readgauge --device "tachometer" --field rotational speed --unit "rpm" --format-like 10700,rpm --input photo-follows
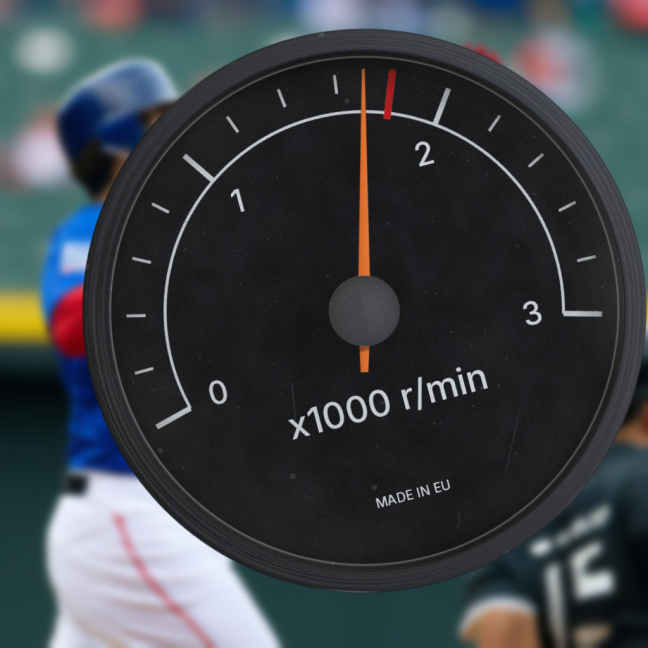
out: 1700,rpm
